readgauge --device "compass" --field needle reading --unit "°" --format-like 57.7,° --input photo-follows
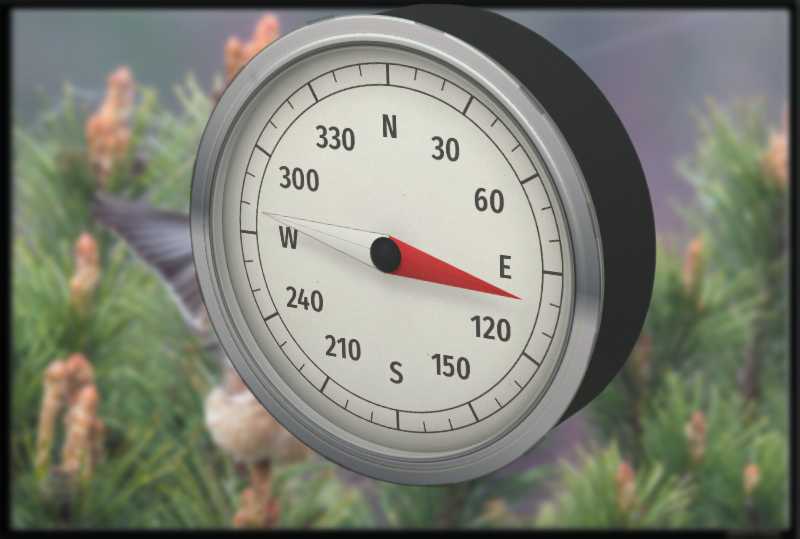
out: 100,°
